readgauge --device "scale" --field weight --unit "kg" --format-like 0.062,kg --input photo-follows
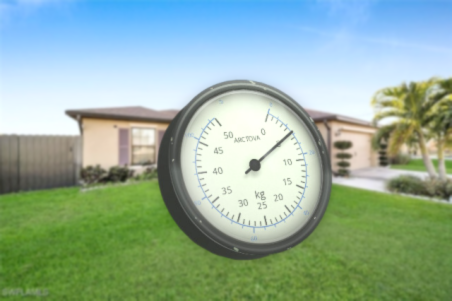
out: 5,kg
